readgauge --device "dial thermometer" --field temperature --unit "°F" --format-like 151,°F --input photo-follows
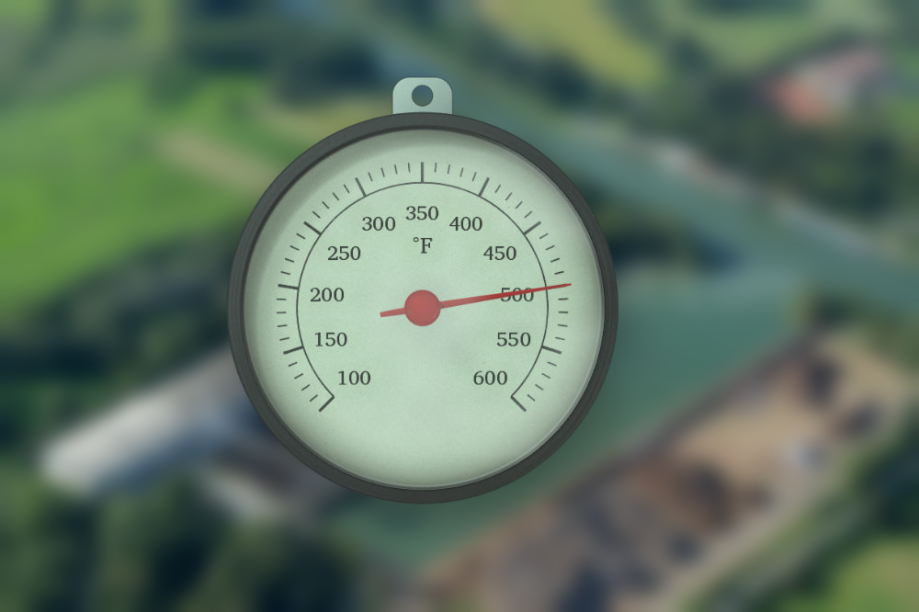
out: 500,°F
